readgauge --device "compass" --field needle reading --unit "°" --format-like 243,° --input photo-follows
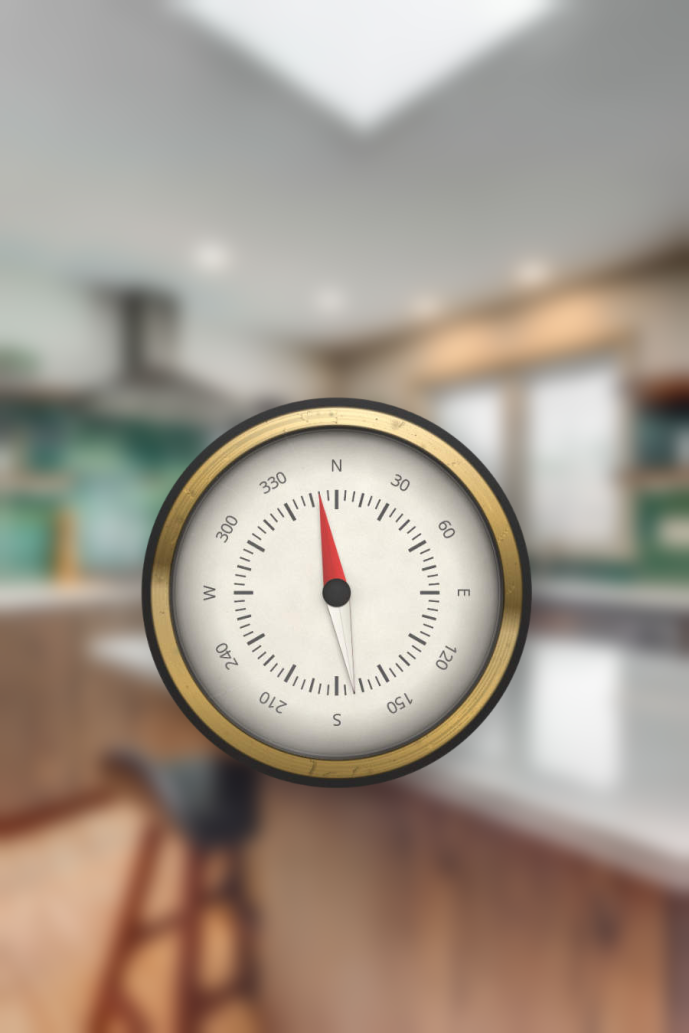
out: 350,°
